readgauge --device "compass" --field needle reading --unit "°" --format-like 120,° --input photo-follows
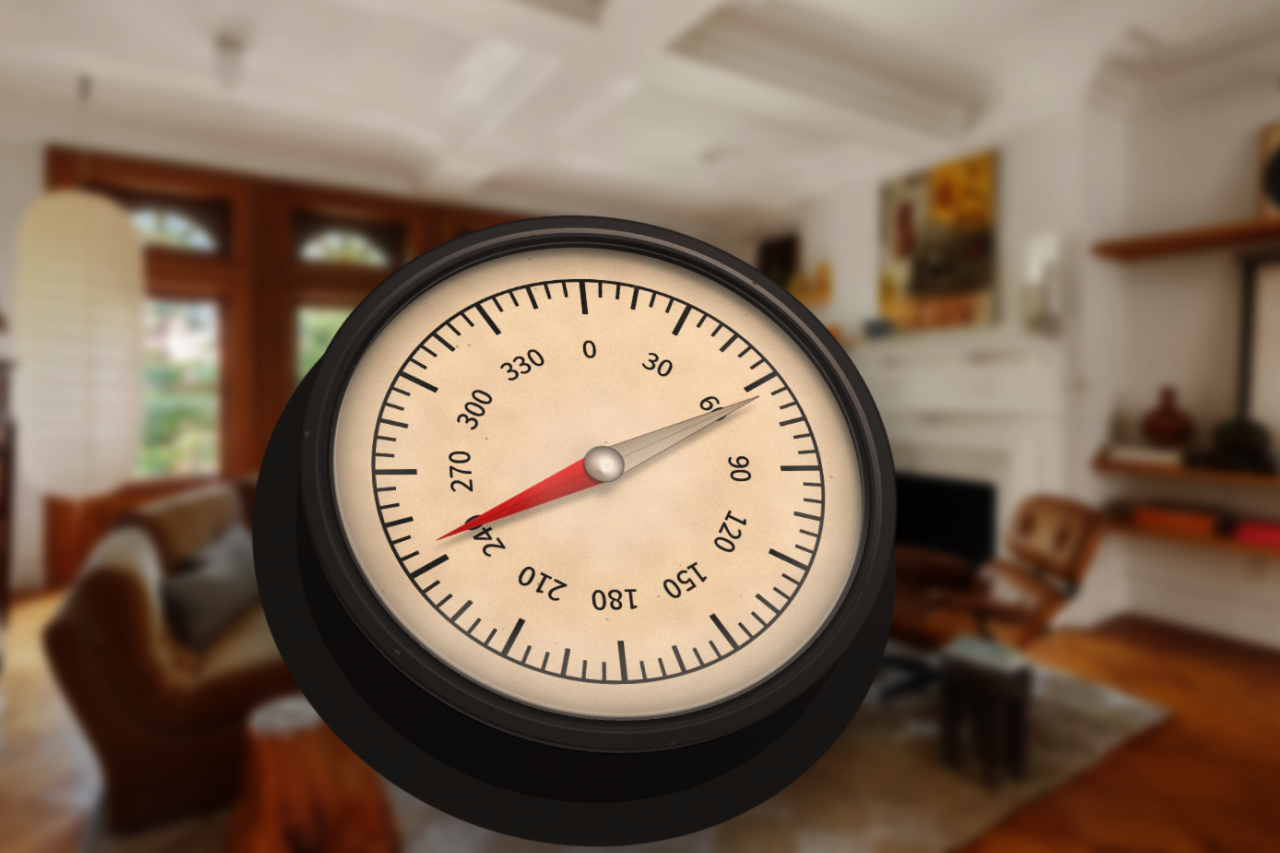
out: 245,°
